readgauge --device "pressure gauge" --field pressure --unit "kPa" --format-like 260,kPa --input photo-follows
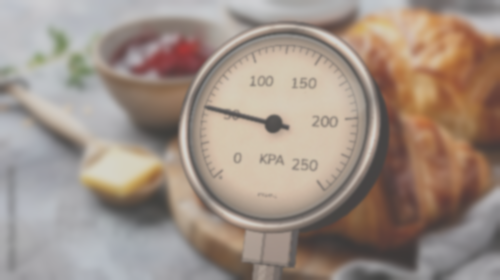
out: 50,kPa
